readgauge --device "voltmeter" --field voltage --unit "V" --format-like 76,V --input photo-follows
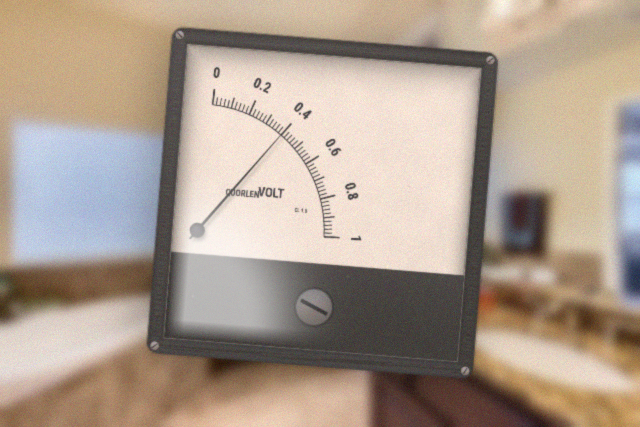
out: 0.4,V
